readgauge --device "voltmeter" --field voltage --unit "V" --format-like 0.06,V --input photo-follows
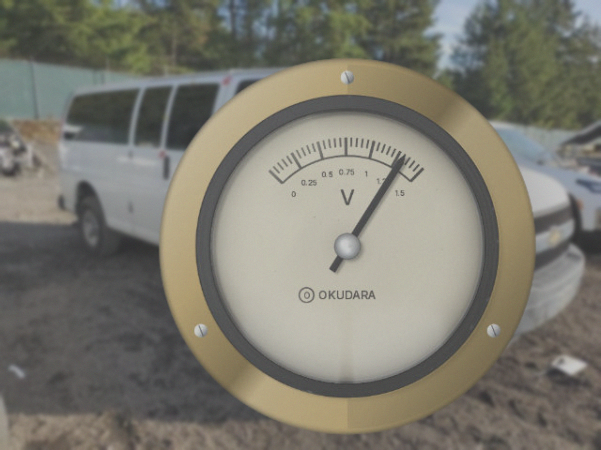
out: 1.3,V
